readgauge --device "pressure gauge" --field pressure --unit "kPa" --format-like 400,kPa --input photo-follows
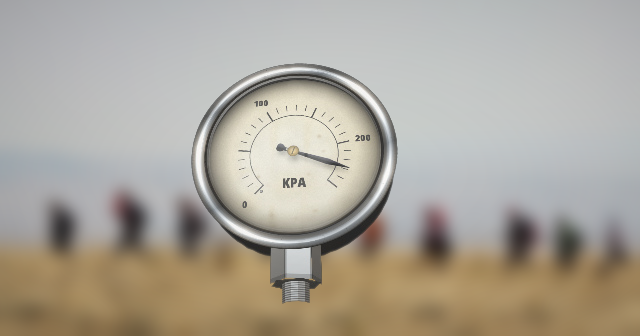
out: 230,kPa
